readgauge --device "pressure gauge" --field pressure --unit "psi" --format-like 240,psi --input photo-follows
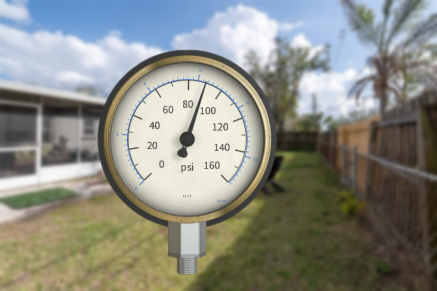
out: 90,psi
